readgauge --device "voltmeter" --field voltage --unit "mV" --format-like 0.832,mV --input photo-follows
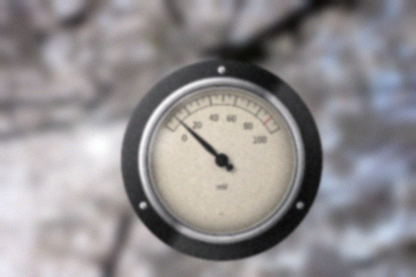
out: 10,mV
